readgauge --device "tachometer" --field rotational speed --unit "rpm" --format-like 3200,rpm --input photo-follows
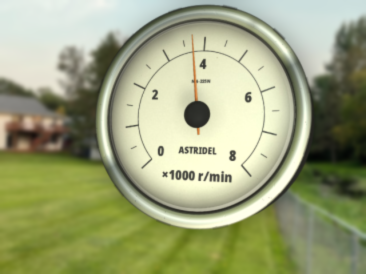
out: 3750,rpm
